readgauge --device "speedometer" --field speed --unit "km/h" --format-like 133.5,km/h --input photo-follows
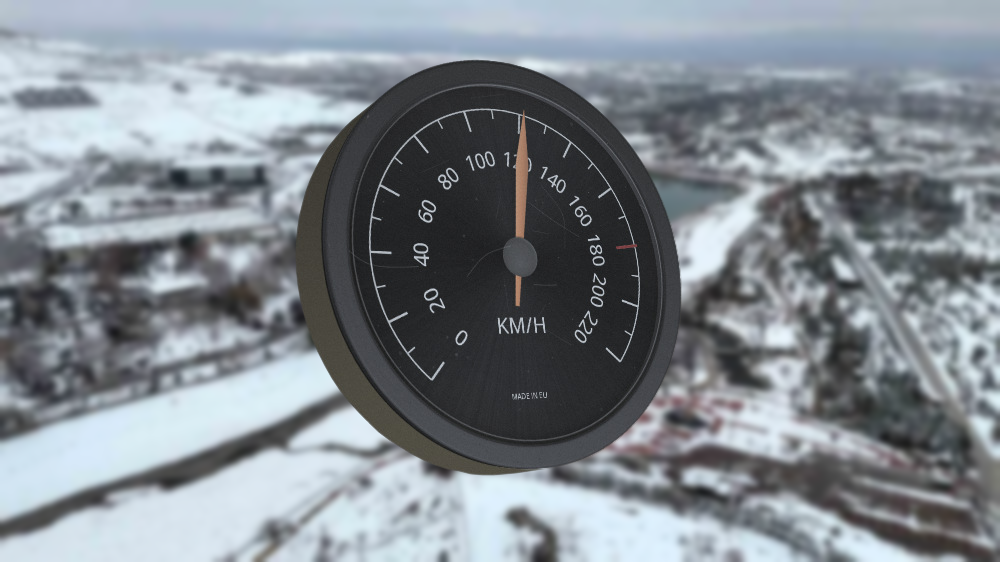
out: 120,km/h
